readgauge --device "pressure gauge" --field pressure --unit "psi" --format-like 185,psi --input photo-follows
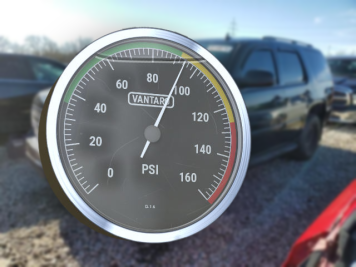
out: 94,psi
